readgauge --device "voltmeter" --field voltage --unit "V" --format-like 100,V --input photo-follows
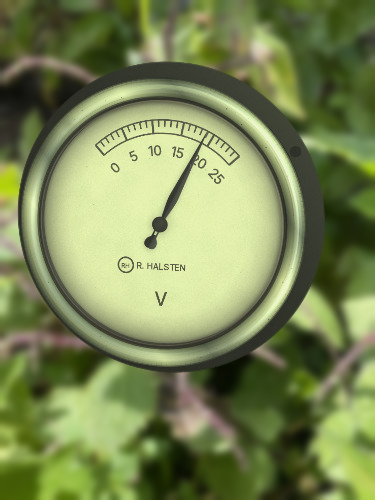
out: 19,V
